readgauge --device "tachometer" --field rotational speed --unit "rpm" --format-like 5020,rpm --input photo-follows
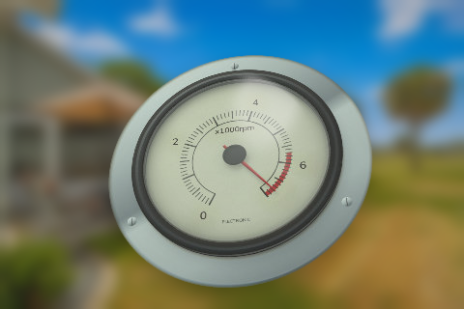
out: 6800,rpm
